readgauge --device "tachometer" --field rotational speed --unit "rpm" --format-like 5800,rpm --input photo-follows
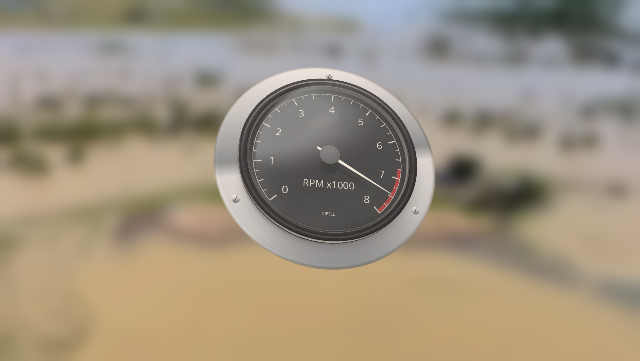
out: 7500,rpm
